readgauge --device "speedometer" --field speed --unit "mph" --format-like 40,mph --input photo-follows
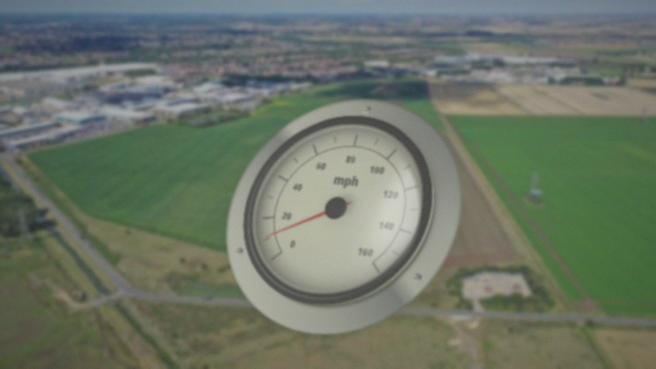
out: 10,mph
